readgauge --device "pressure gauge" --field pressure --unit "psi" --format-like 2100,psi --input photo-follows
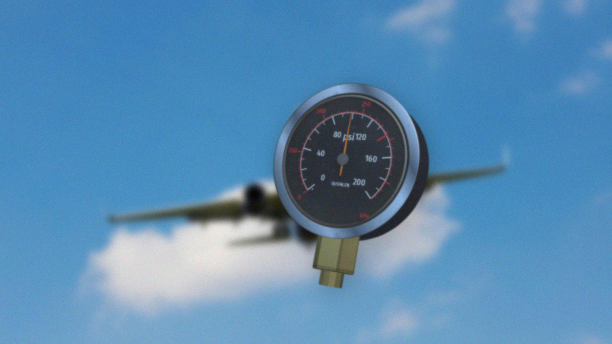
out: 100,psi
